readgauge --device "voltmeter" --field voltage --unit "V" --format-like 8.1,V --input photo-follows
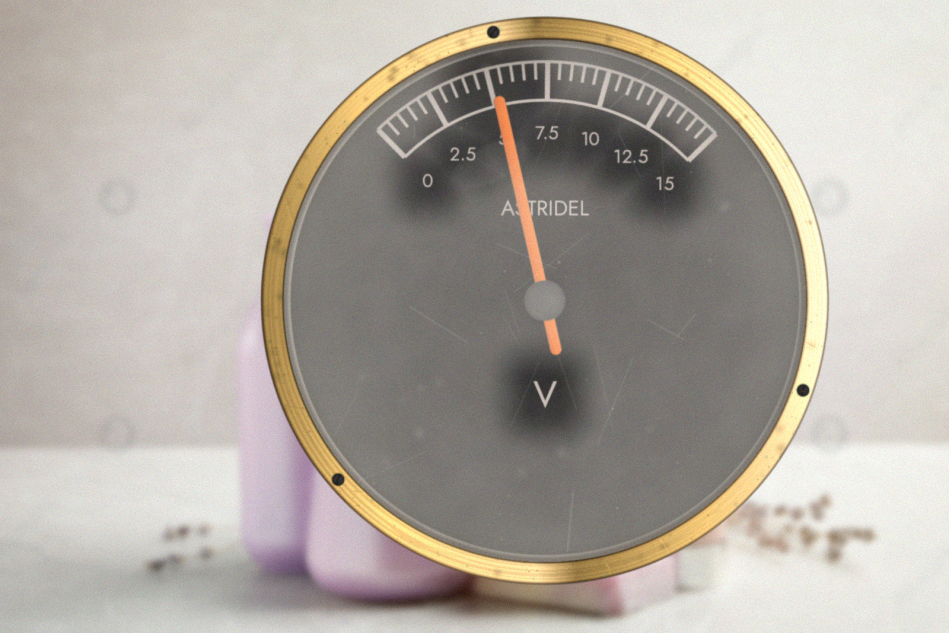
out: 5.25,V
